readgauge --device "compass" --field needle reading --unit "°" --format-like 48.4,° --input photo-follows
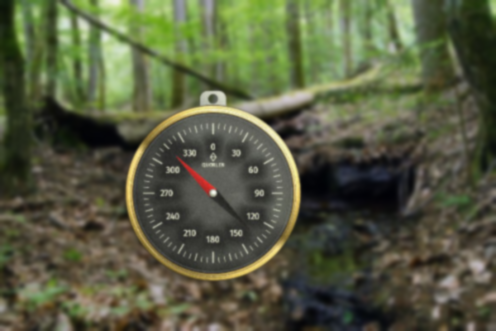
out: 315,°
